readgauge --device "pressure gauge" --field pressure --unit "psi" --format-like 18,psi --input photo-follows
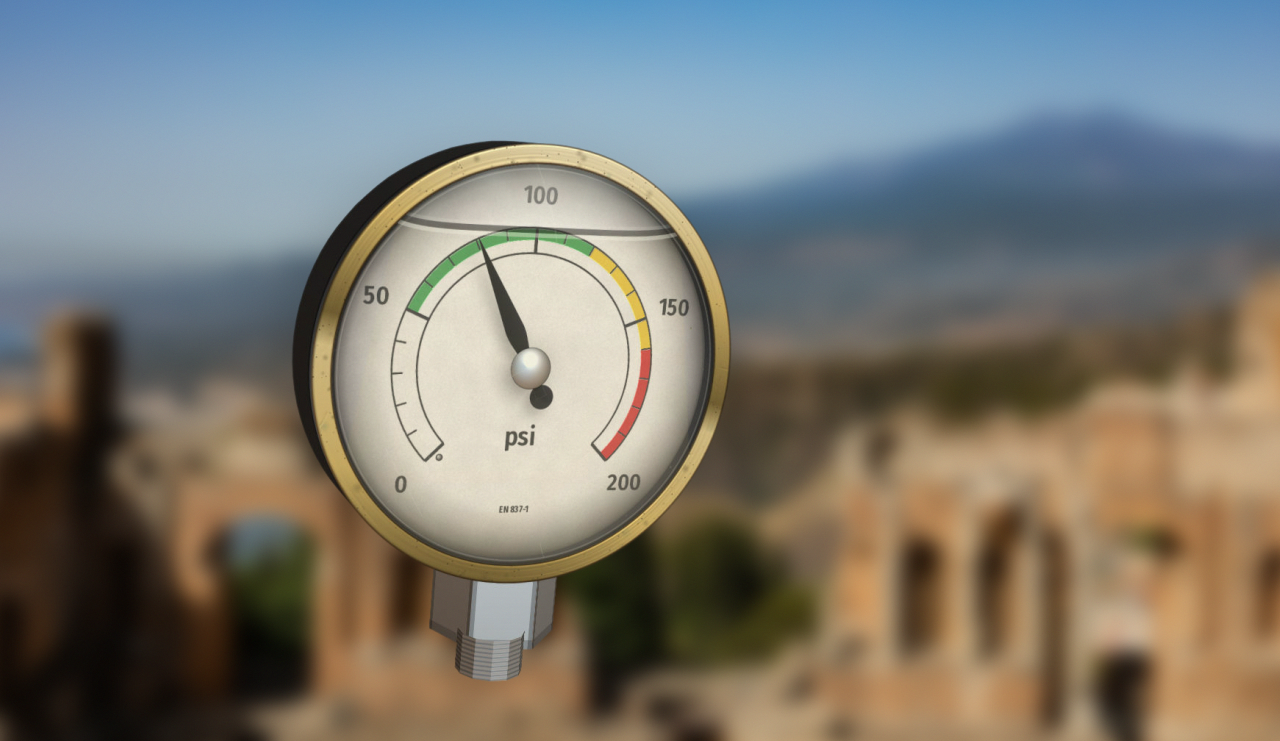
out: 80,psi
